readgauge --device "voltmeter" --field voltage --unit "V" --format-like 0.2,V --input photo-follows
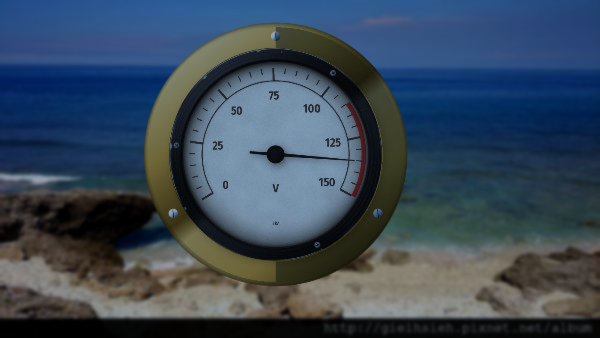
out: 135,V
